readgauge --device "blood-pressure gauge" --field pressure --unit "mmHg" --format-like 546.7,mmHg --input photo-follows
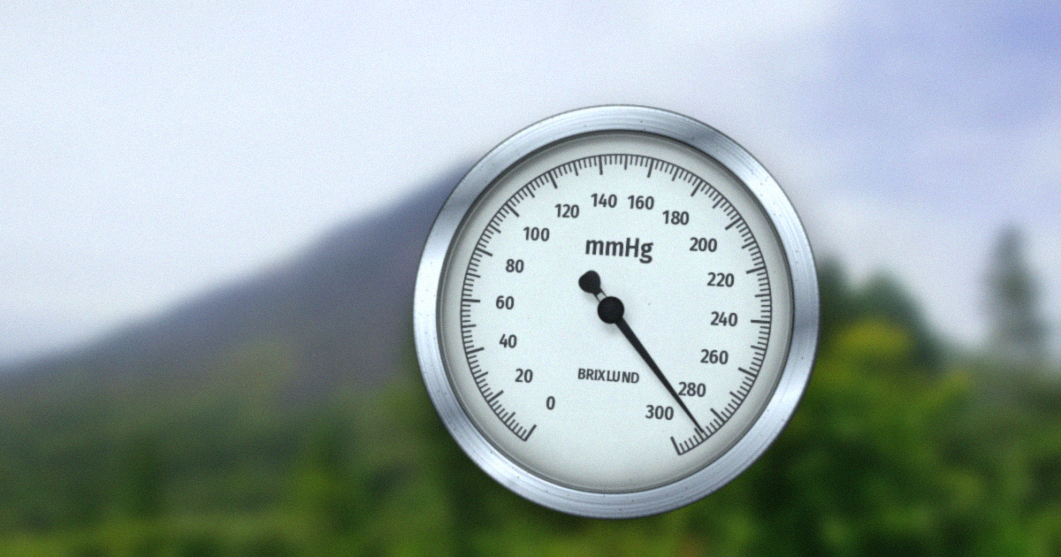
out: 288,mmHg
